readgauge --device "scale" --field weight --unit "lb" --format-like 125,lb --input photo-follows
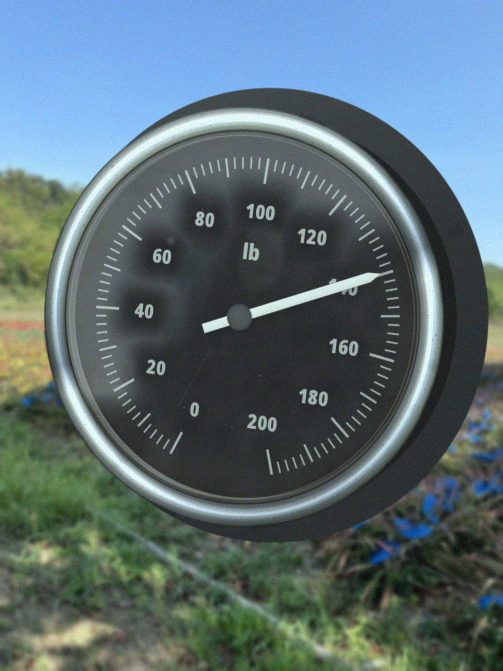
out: 140,lb
